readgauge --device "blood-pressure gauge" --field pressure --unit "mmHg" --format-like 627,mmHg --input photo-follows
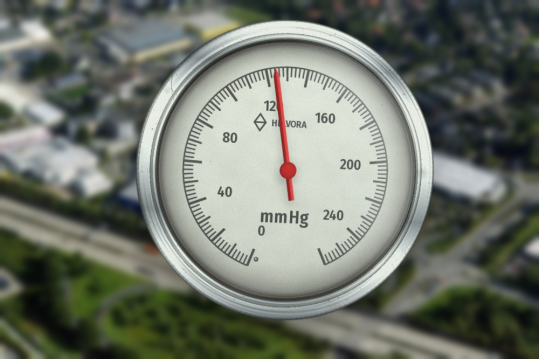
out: 124,mmHg
